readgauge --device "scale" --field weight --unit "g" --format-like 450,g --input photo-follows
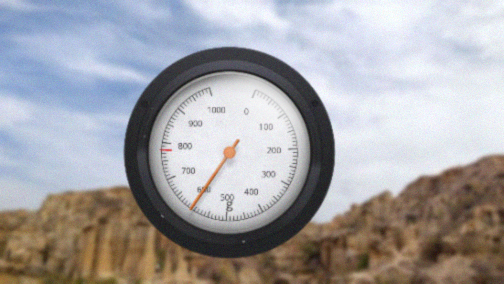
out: 600,g
